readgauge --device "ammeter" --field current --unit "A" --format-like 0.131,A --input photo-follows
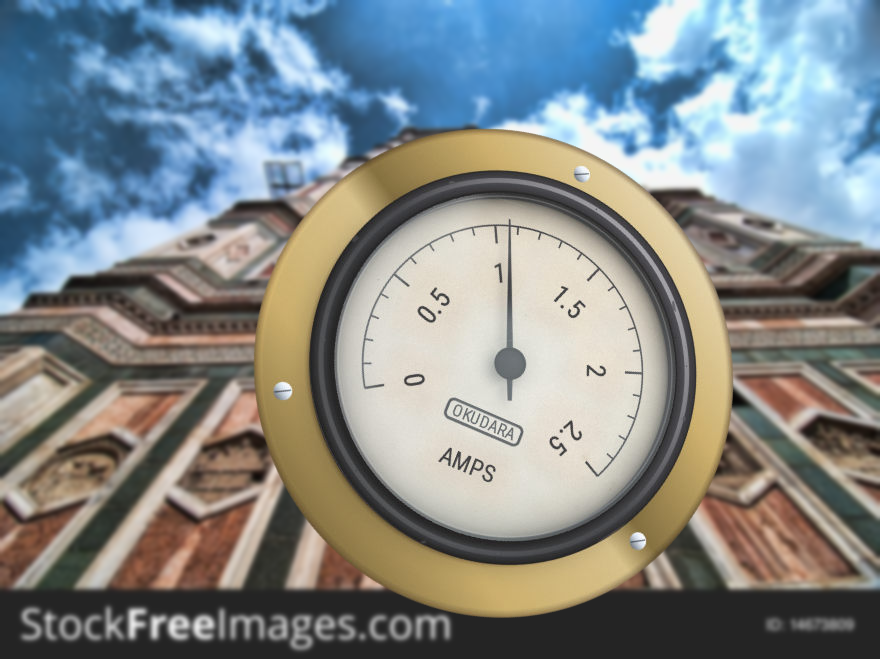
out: 1.05,A
